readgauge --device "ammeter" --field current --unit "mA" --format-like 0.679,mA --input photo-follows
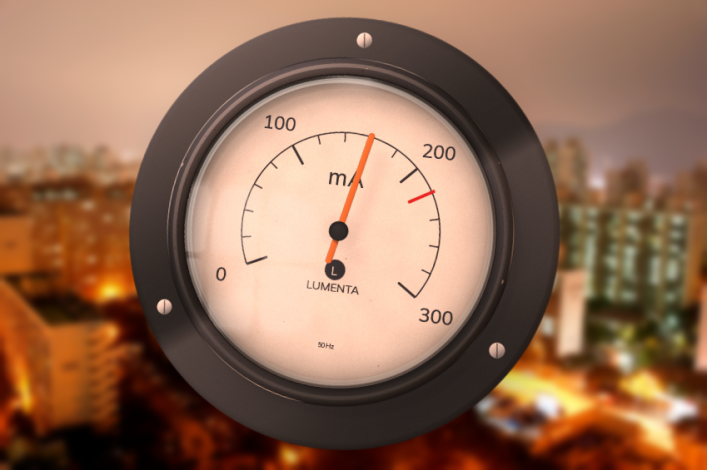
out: 160,mA
